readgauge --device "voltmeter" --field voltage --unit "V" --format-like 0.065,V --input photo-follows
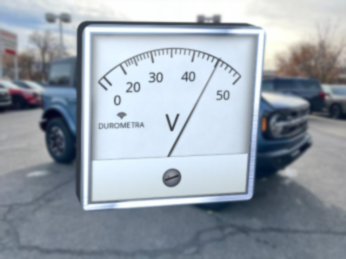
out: 45,V
